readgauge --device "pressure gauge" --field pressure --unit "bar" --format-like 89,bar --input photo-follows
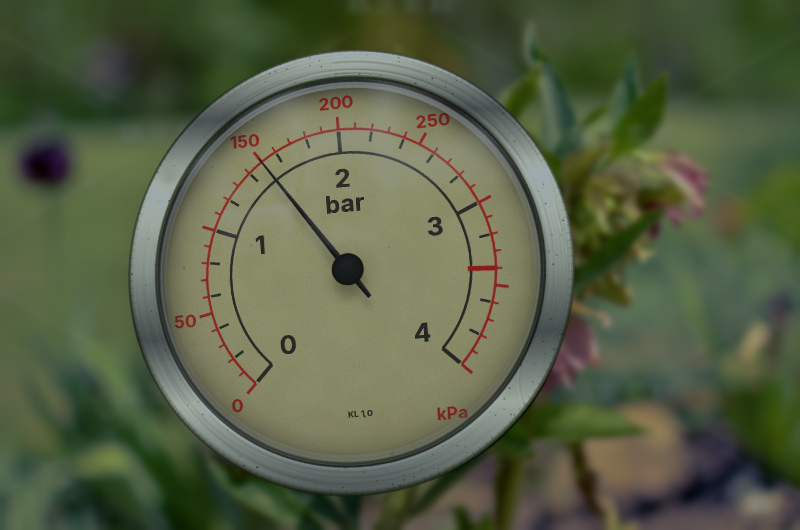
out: 1.5,bar
